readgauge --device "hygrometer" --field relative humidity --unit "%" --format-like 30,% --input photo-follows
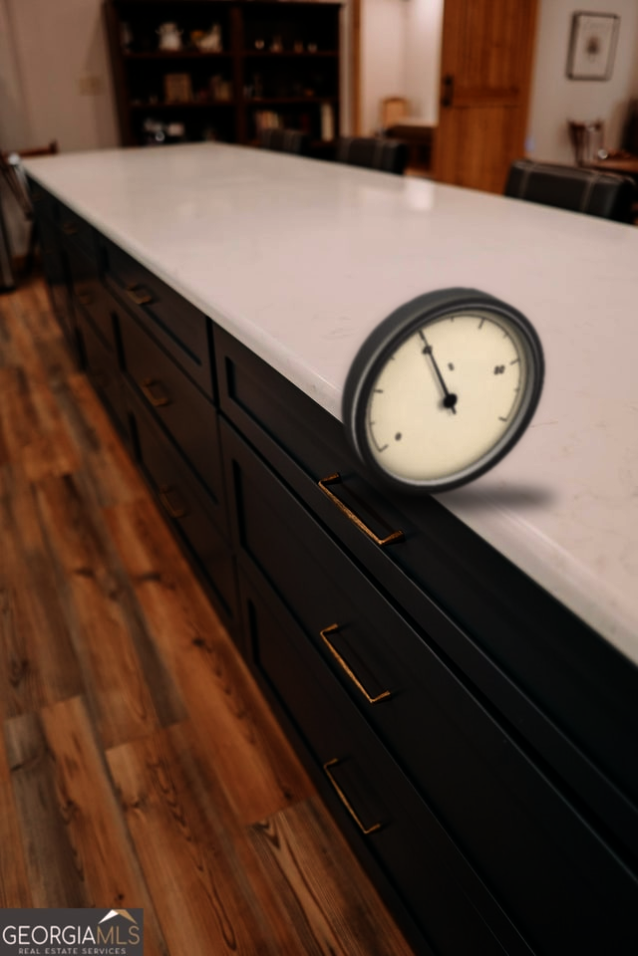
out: 40,%
